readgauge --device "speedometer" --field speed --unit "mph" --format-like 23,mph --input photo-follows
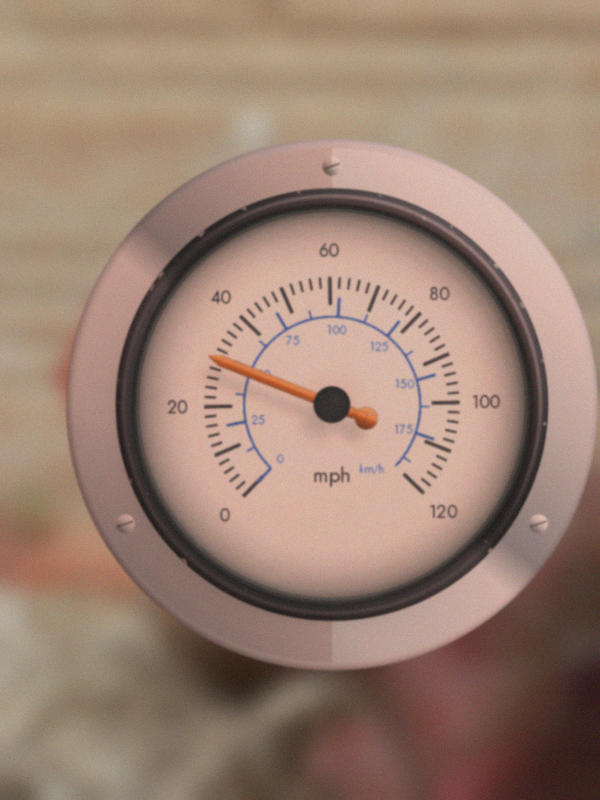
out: 30,mph
